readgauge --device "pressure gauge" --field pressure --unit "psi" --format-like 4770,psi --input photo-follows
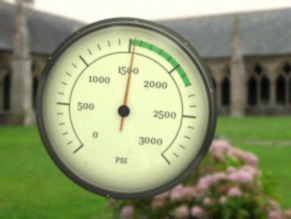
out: 1550,psi
